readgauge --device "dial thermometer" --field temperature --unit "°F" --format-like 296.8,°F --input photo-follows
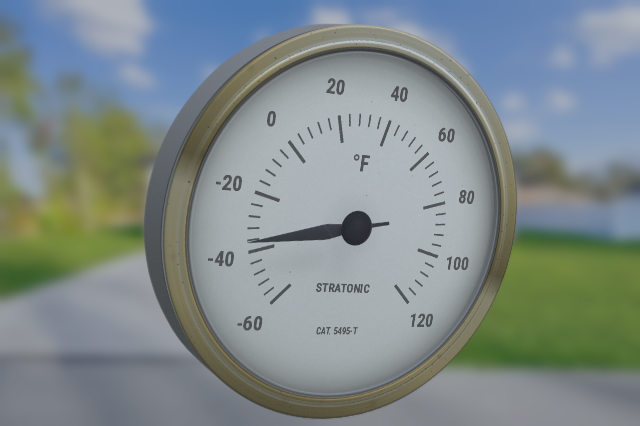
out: -36,°F
